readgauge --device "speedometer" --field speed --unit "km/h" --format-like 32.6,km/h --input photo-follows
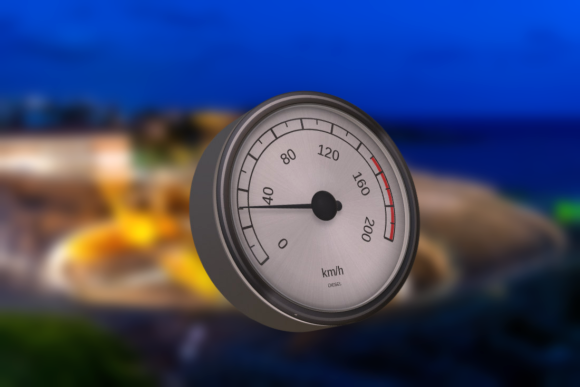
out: 30,km/h
